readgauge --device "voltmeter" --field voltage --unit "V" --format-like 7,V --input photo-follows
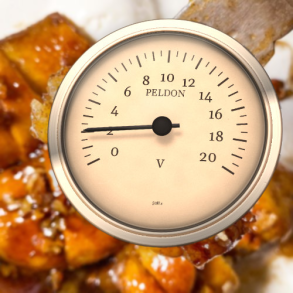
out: 2,V
